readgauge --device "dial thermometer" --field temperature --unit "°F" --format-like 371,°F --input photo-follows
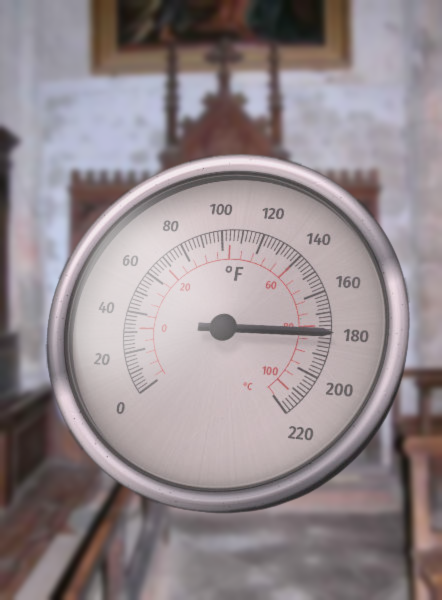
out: 180,°F
